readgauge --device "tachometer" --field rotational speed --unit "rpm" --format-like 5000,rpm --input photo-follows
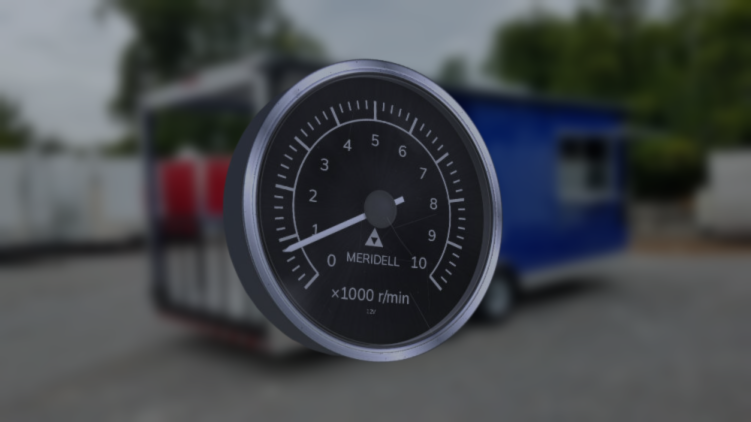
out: 800,rpm
